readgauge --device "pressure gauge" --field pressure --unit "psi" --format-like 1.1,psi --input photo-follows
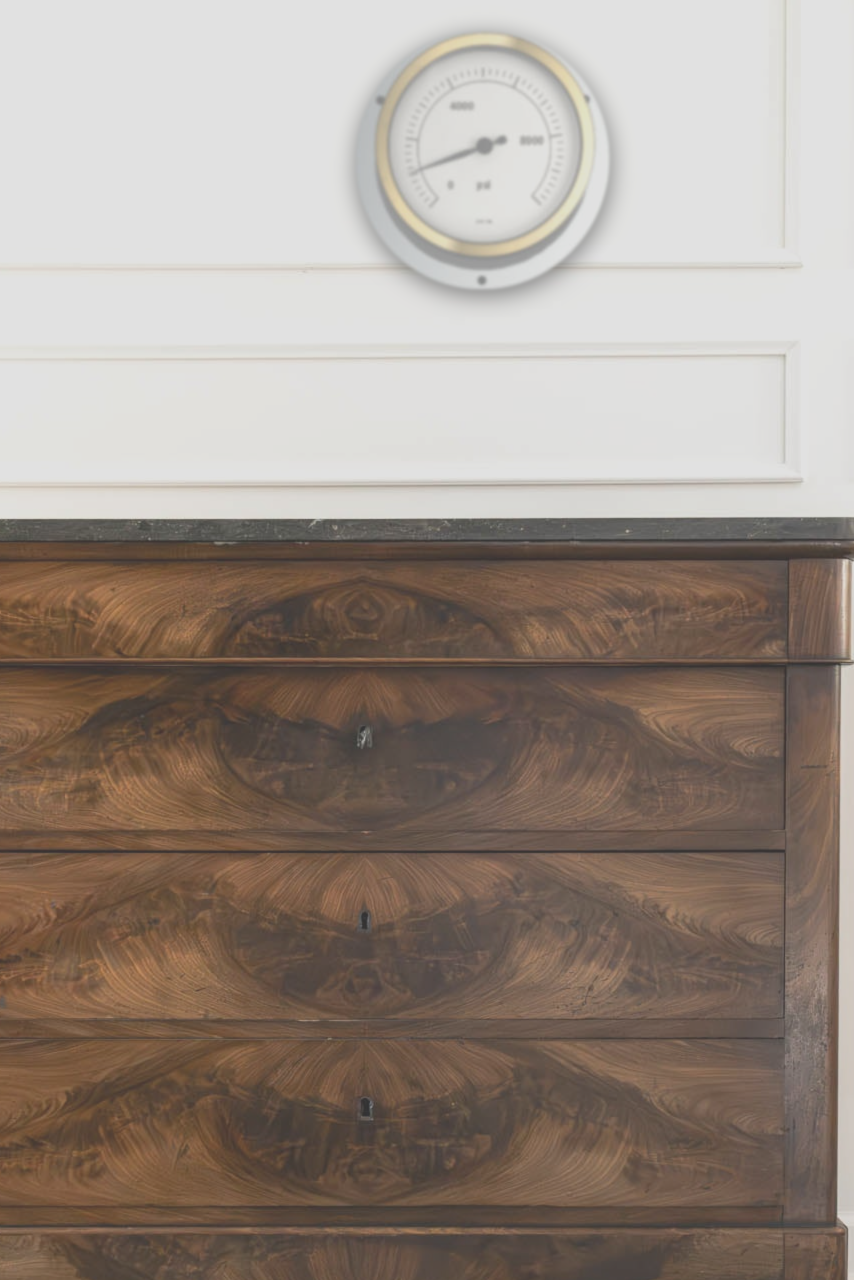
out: 1000,psi
